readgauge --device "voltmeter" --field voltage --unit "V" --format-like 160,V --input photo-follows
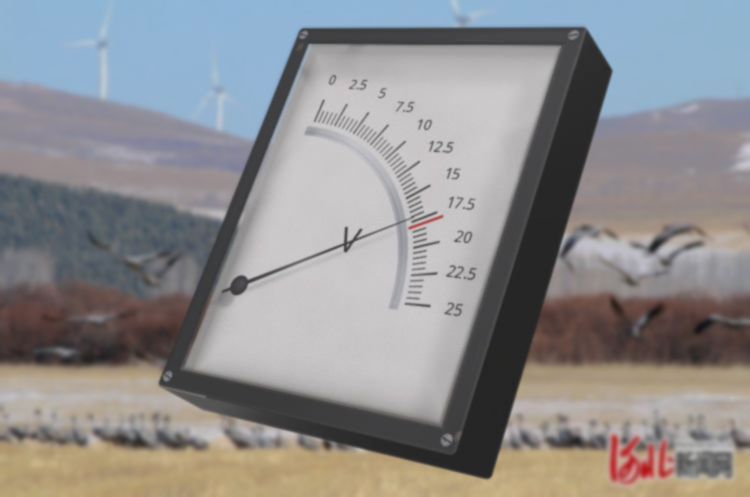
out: 17.5,V
